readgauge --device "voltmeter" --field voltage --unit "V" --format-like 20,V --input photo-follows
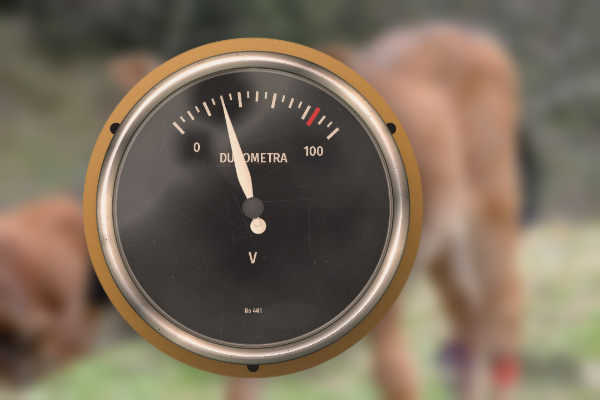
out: 30,V
